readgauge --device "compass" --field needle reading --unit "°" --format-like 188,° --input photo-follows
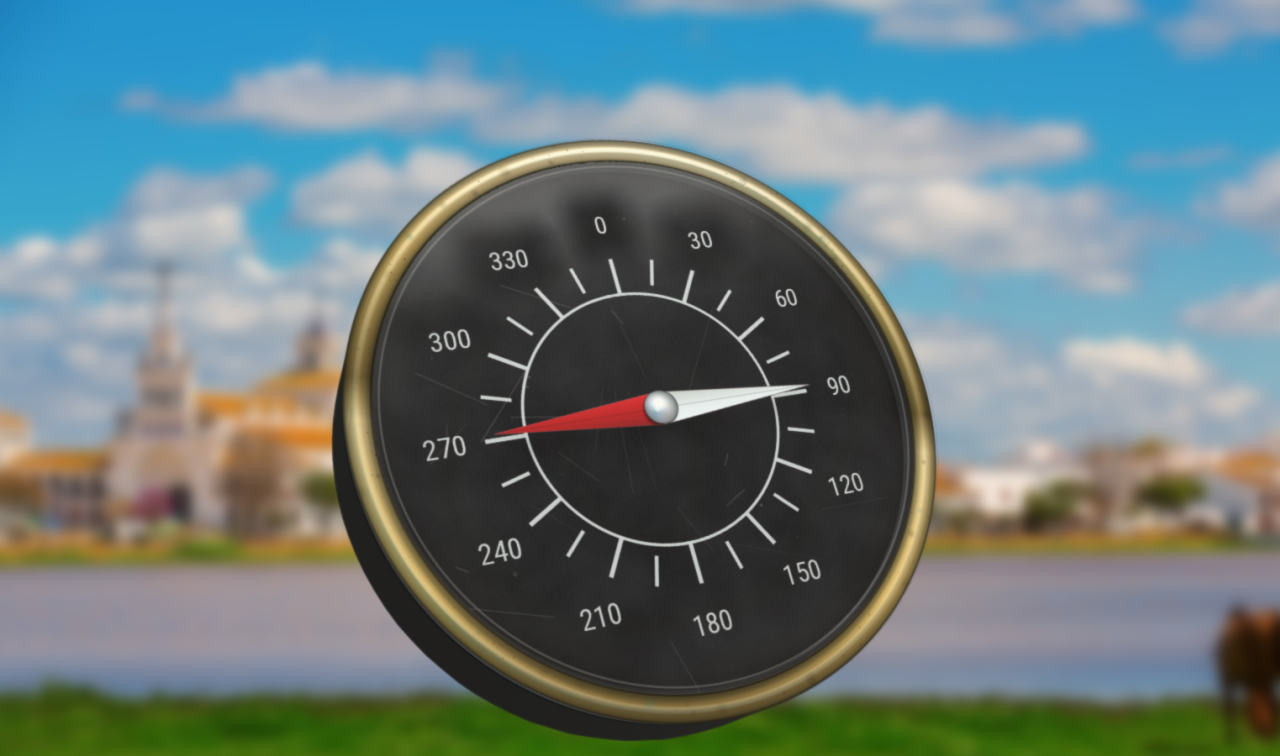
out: 270,°
